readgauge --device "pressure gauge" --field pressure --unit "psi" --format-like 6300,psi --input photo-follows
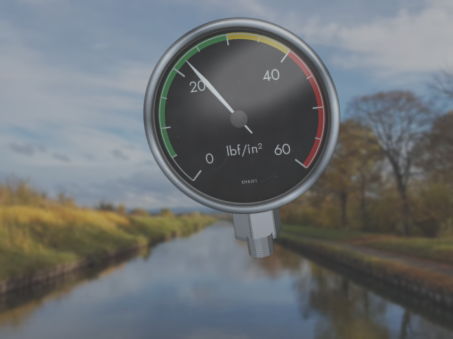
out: 22.5,psi
